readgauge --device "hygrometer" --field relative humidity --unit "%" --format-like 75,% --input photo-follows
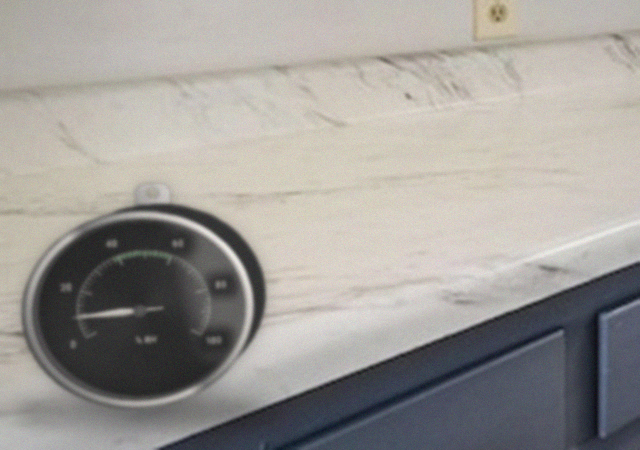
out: 10,%
